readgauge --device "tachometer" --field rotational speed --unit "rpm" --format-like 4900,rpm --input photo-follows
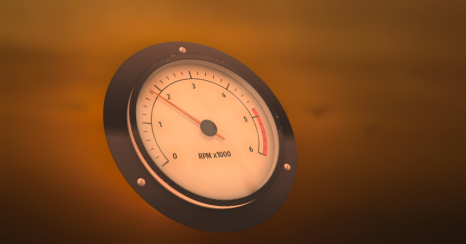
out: 1800,rpm
